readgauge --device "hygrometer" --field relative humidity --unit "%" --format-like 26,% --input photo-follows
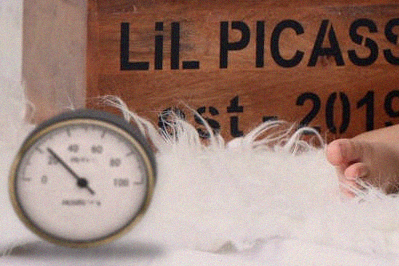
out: 25,%
